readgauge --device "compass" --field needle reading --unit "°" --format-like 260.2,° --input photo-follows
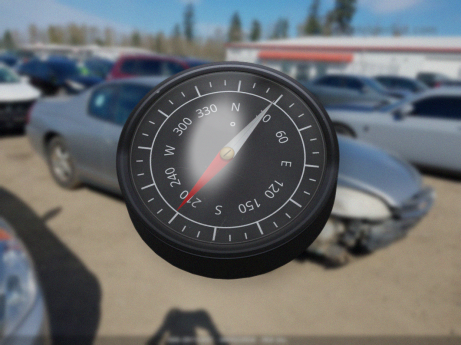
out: 210,°
